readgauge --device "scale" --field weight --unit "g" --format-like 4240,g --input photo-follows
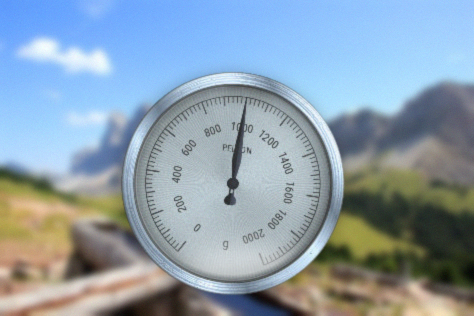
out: 1000,g
